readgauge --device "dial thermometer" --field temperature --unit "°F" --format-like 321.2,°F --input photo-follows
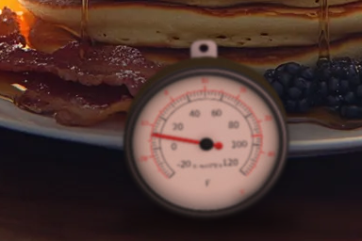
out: 10,°F
